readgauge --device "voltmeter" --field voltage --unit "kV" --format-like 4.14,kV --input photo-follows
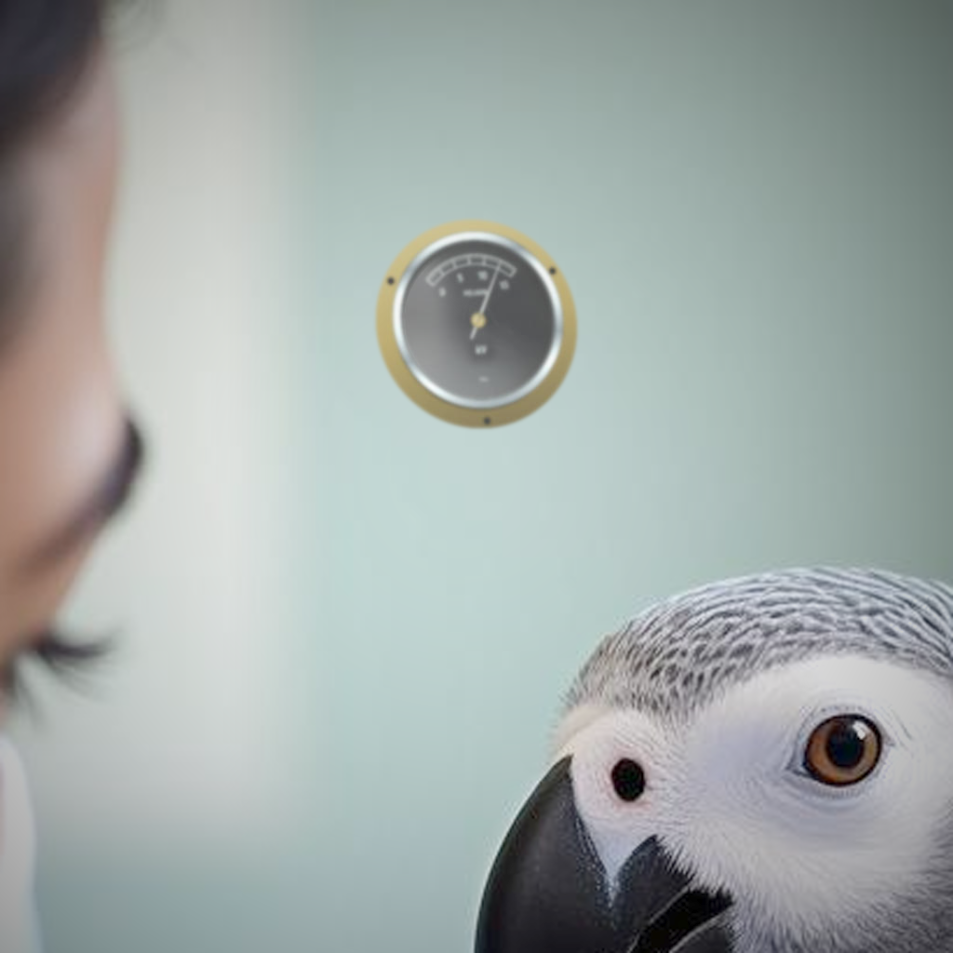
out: 12.5,kV
